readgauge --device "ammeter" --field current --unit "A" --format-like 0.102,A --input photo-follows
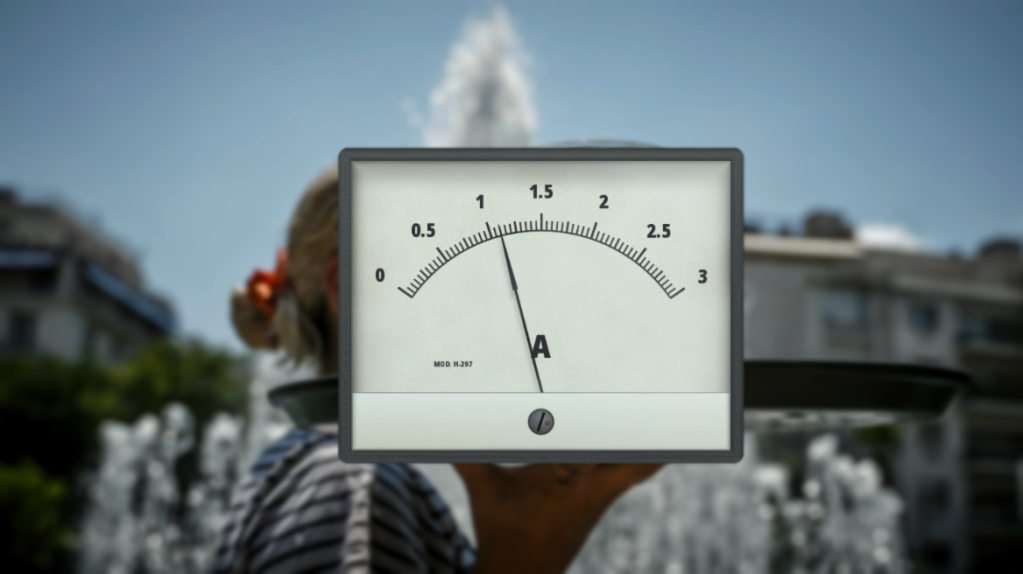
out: 1.1,A
